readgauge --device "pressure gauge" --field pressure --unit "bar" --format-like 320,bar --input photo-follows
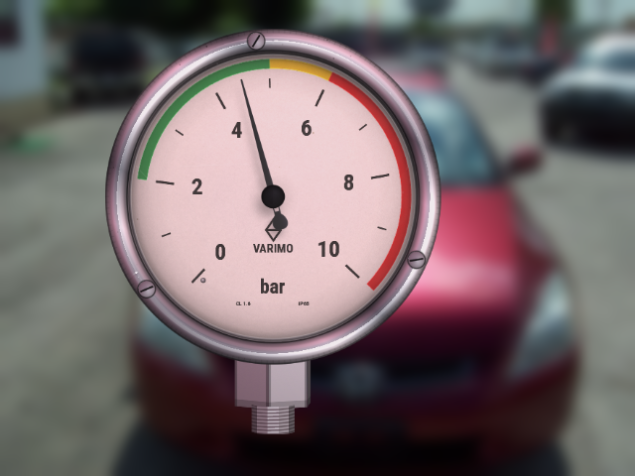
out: 4.5,bar
